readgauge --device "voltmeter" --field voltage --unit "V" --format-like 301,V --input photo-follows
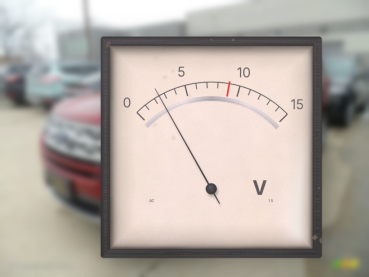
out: 2.5,V
